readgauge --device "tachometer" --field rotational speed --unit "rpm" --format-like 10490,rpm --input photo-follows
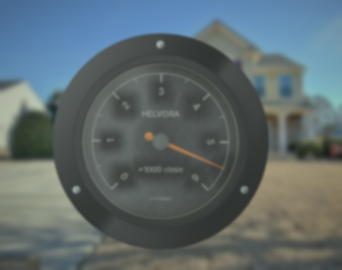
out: 5500,rpm
